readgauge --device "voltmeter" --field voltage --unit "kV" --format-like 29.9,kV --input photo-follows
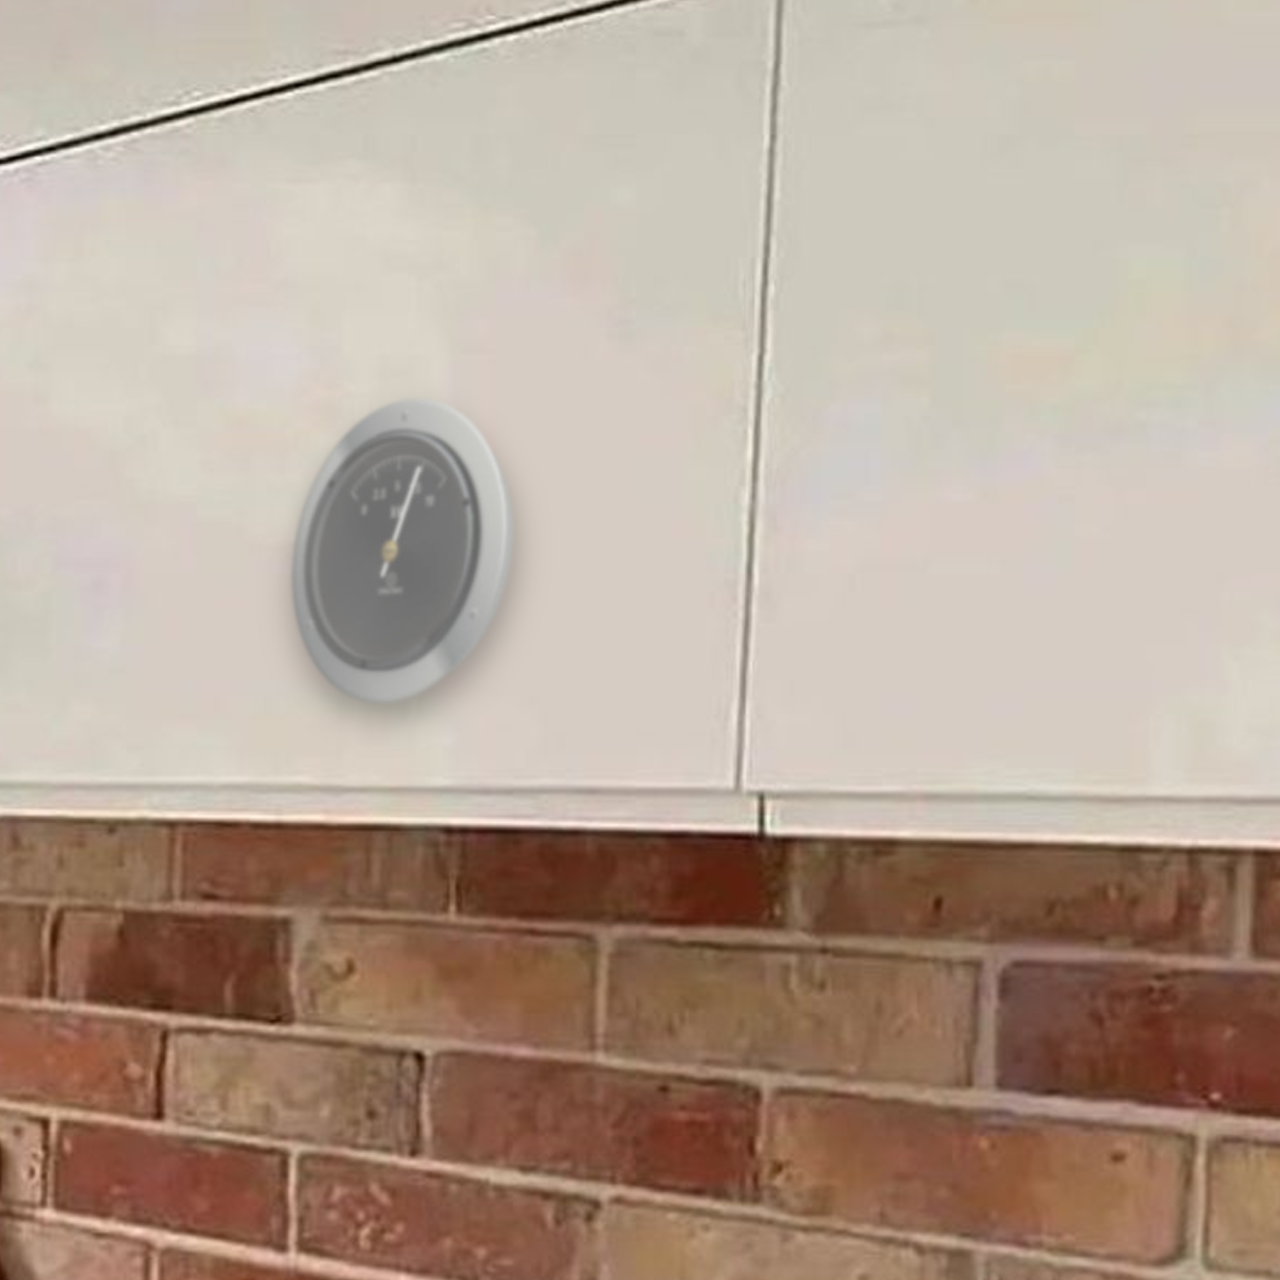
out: 7.5,kV
